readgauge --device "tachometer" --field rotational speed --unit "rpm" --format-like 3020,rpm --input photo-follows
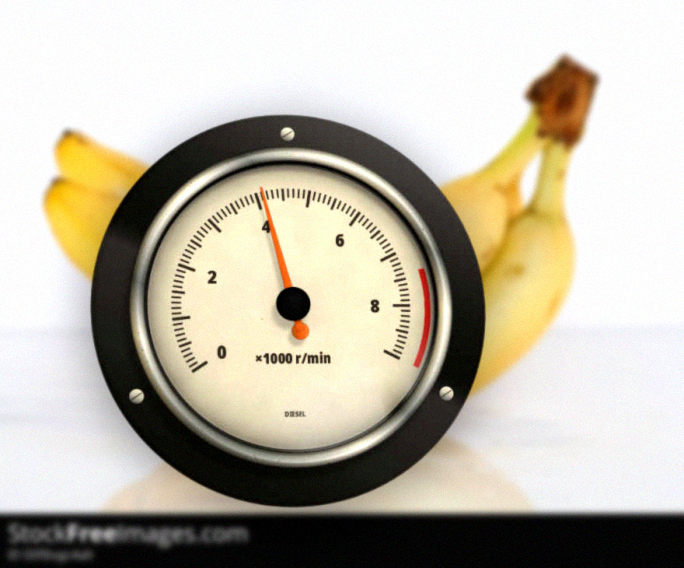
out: 4100,rpm
